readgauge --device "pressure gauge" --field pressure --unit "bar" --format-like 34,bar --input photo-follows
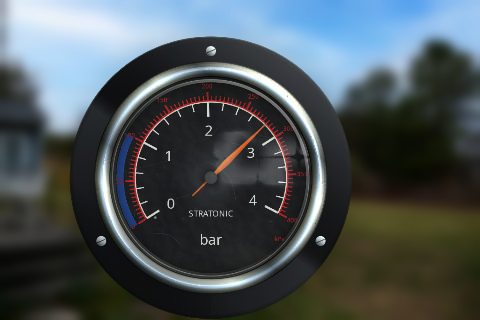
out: 2.8,bar
